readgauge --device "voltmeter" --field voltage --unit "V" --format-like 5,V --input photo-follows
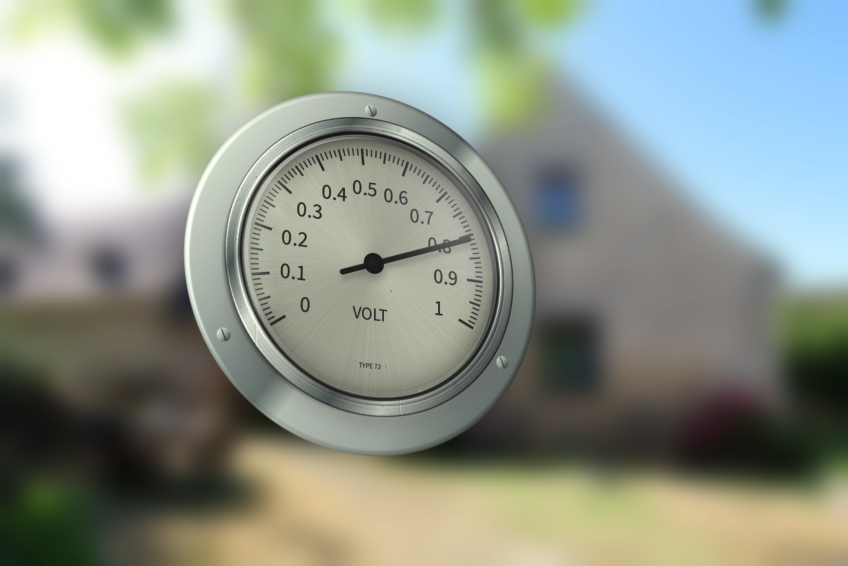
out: 0.81,V
